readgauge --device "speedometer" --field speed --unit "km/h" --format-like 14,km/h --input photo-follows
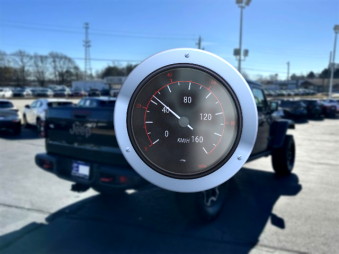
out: 45,km/h
